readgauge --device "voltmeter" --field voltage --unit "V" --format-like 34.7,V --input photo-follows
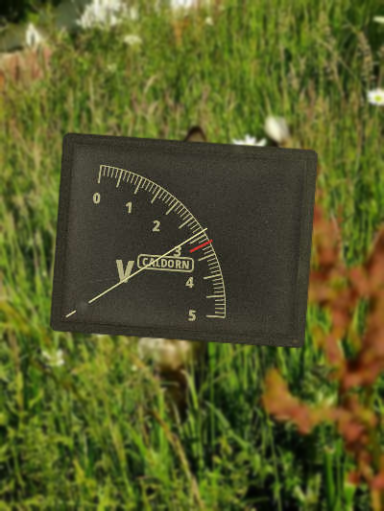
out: 2.9,V
